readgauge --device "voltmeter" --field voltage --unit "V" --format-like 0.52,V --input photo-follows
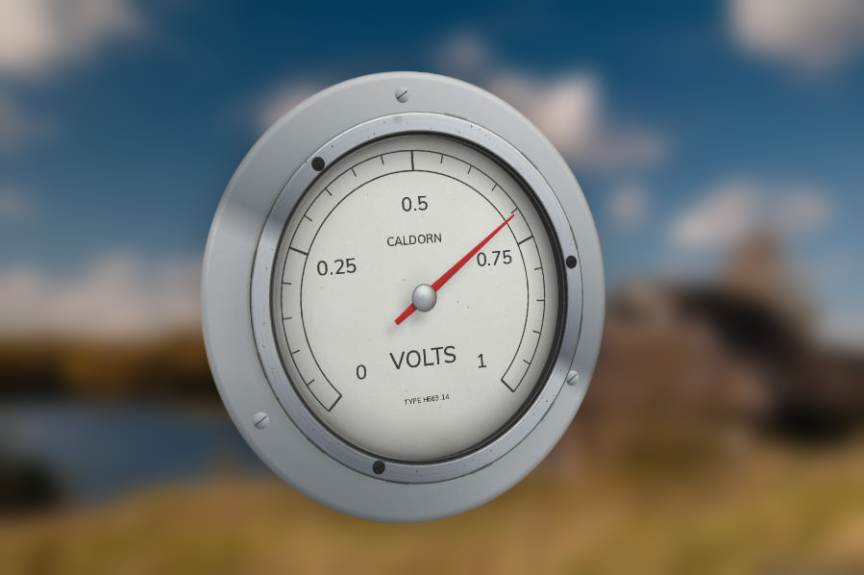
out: 0.7,V
